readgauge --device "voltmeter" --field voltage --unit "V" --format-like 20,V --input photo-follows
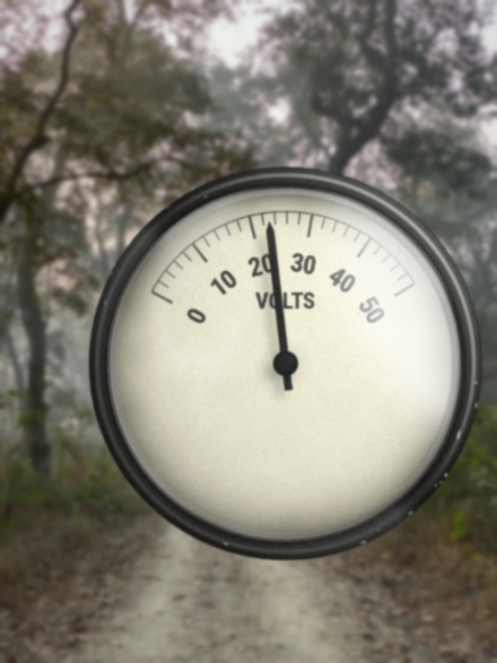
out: 23,V
